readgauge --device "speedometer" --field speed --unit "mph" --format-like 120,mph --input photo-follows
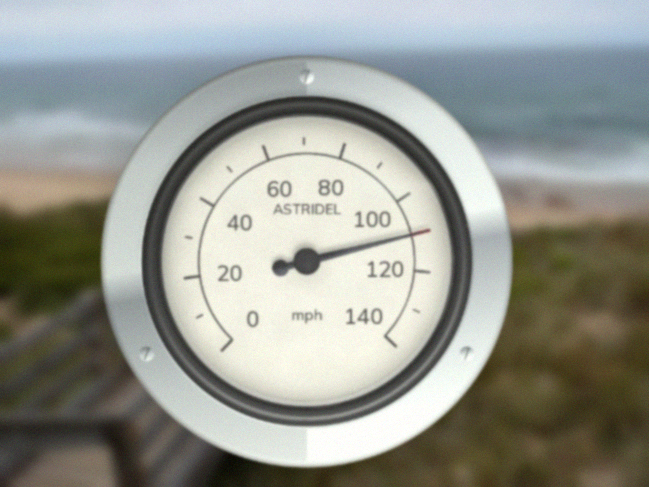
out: 110,mph
